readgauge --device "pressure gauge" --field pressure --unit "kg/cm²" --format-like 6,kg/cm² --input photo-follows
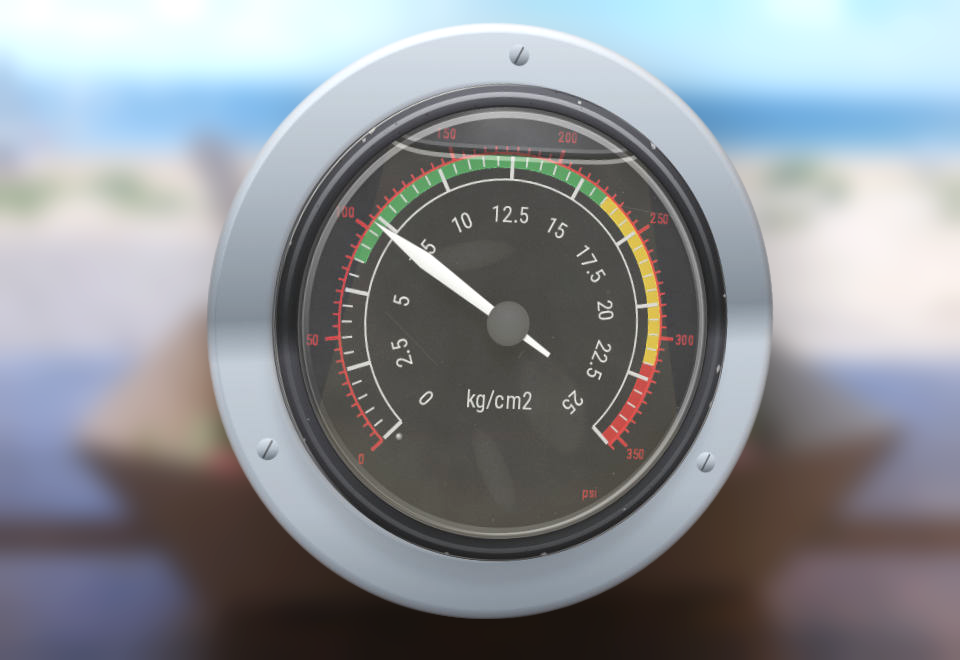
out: 7.25,kg/cm²
